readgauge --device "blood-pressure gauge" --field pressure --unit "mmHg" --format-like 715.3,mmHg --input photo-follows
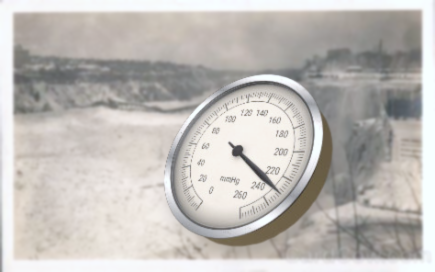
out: 230,mmHg
